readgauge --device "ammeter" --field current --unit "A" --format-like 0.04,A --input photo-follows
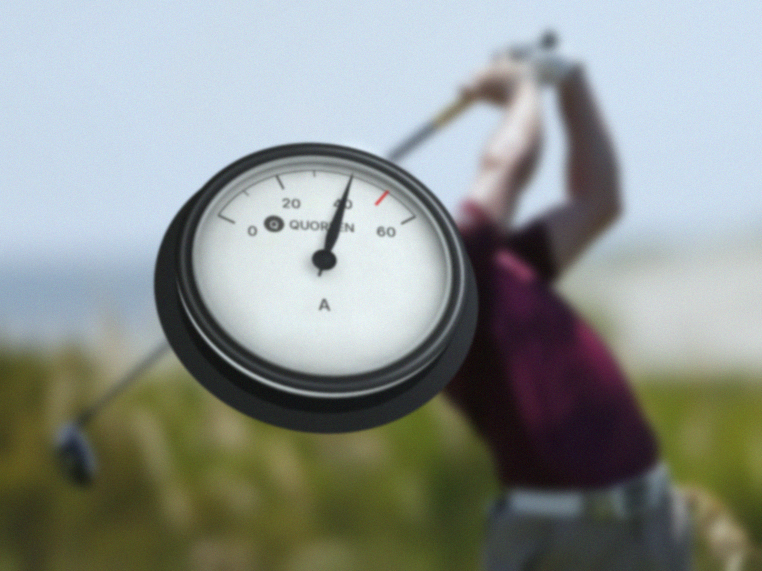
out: 40,A
